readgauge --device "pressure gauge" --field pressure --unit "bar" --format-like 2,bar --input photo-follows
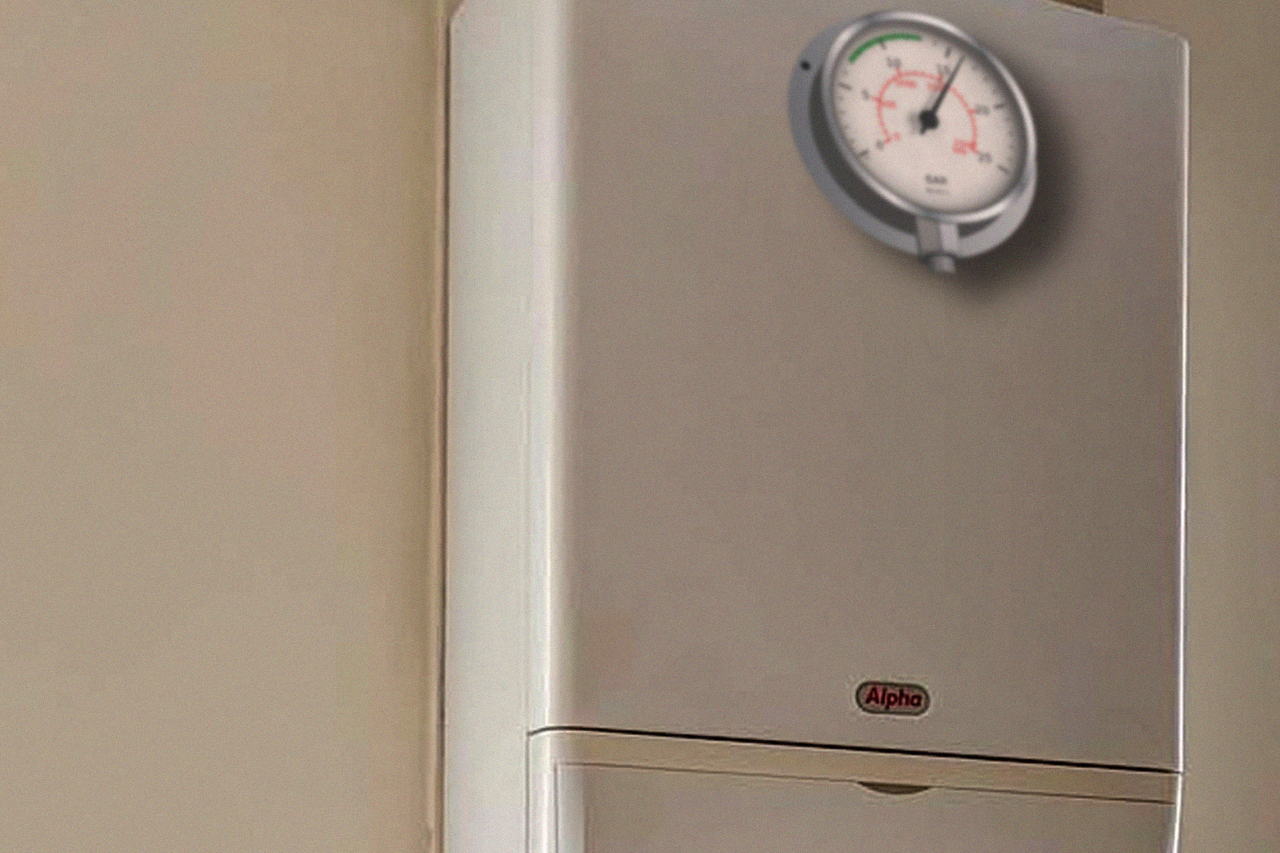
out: 16,bar
